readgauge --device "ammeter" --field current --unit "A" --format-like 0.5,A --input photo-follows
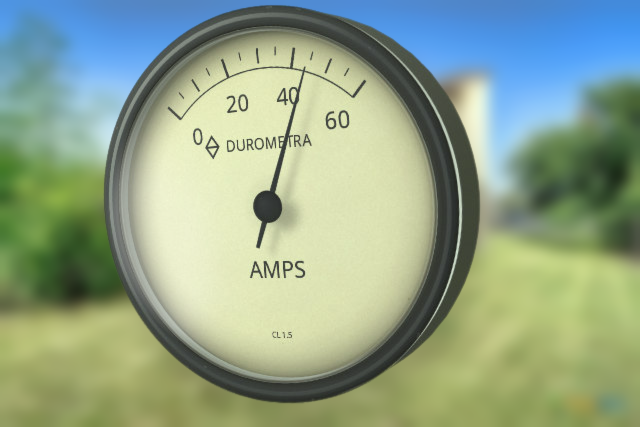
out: 45,A
